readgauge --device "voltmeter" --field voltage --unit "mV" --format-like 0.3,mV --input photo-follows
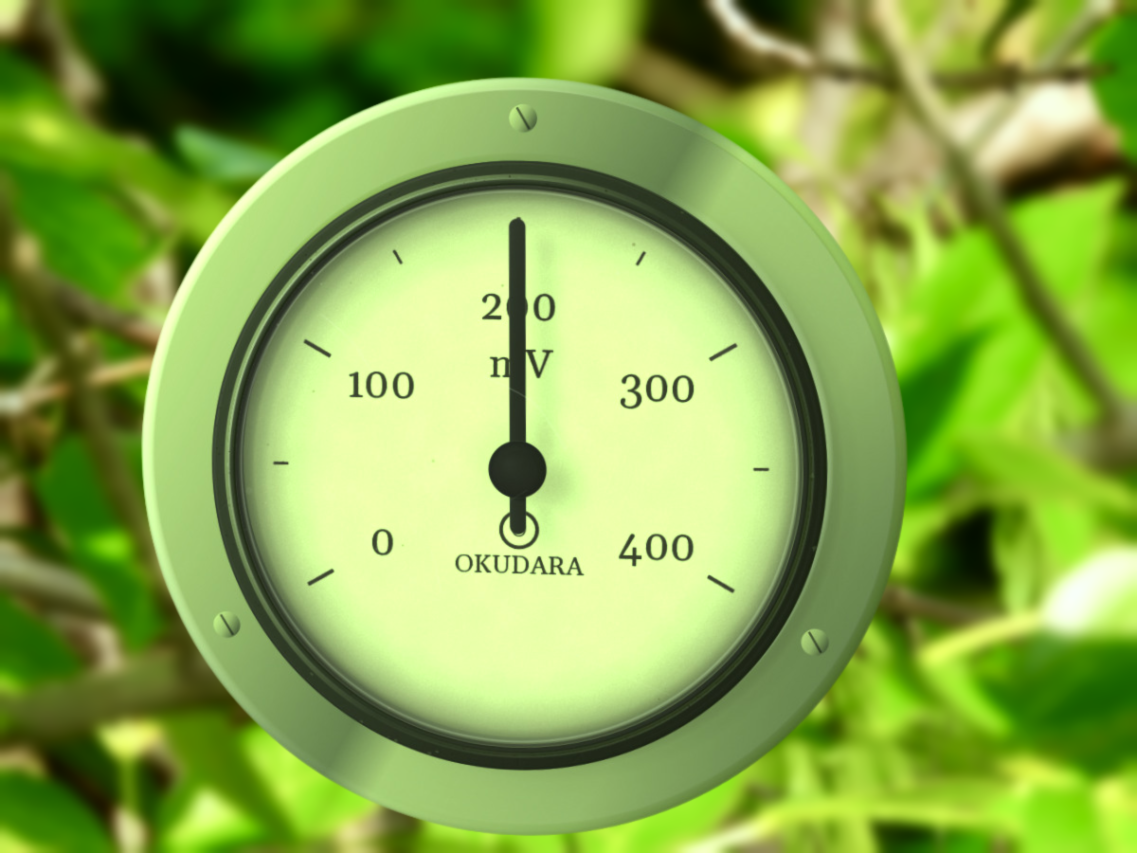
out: 200,mV
